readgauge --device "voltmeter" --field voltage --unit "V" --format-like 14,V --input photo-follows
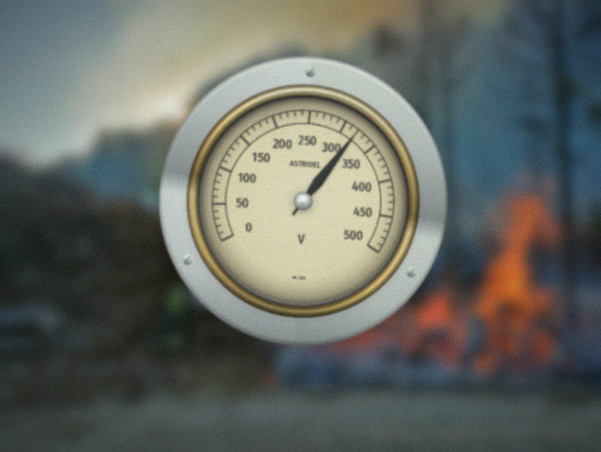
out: 320,V
